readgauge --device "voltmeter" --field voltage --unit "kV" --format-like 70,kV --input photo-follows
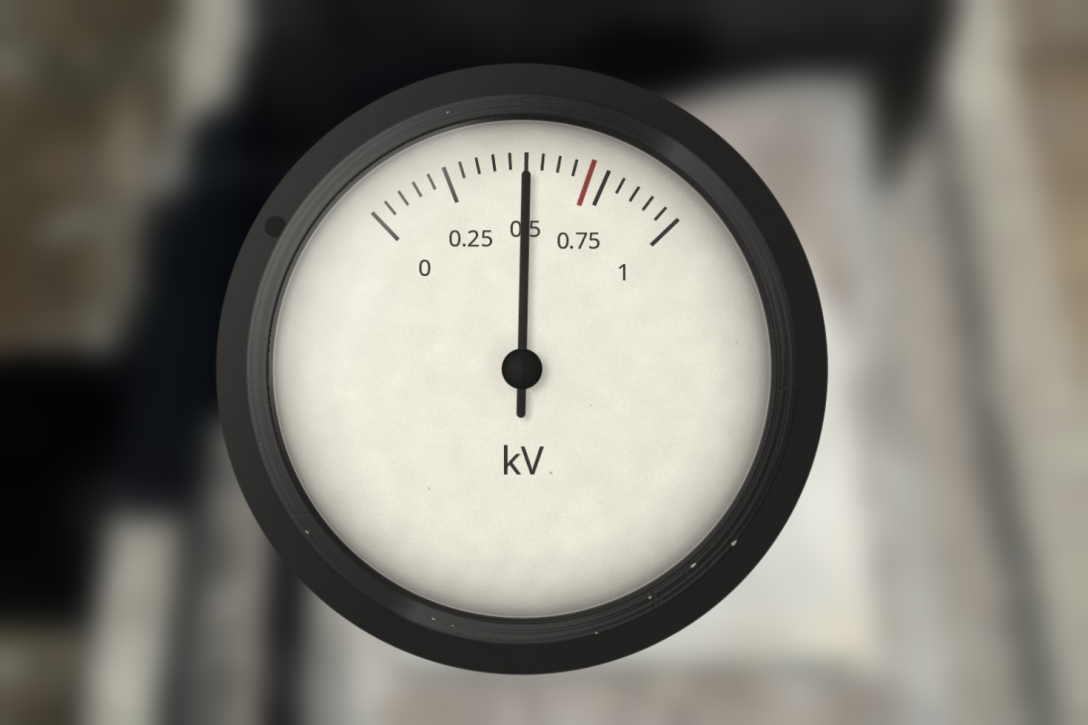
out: 0.5,kV
